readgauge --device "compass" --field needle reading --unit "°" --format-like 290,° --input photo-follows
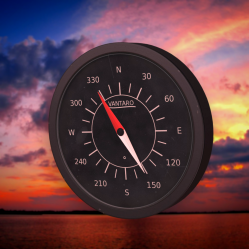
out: 330,°
